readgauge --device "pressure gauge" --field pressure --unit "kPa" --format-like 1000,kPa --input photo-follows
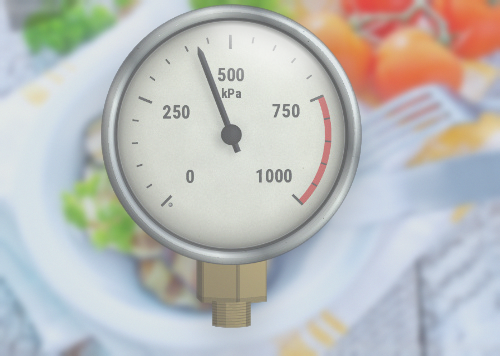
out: 425,kPa
